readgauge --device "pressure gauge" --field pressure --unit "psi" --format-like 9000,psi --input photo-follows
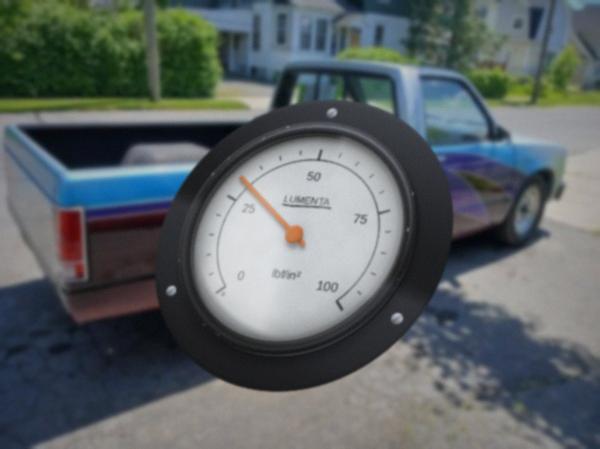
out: 30,psi
